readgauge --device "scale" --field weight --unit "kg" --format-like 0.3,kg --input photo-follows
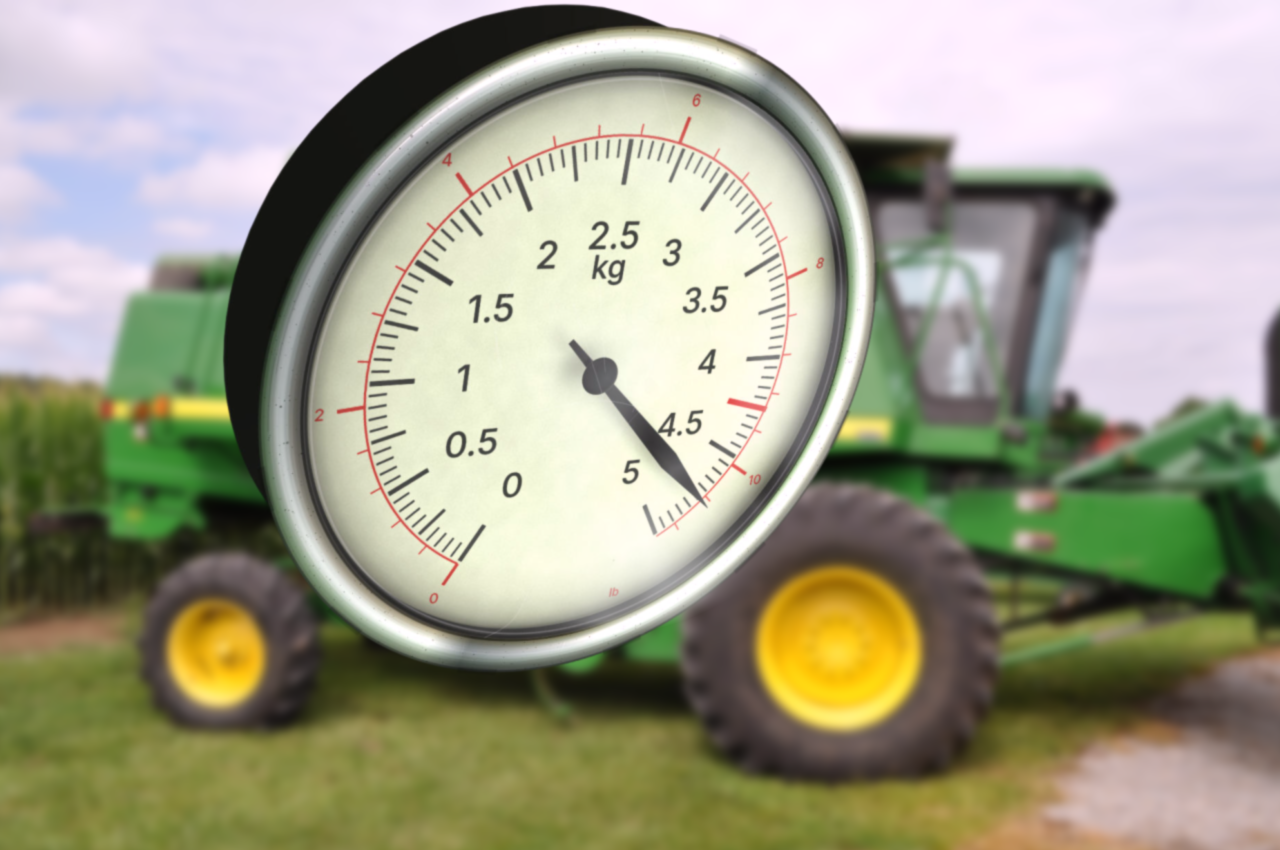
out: 4.75,kg
